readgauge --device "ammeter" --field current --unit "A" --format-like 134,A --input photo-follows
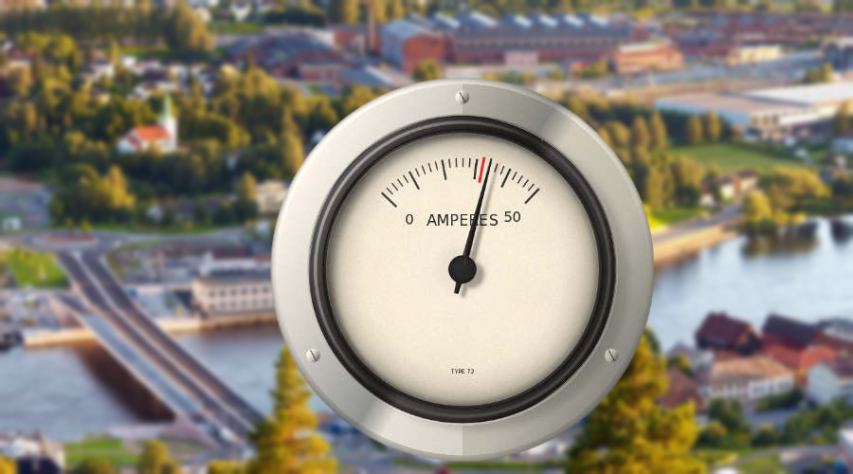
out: 34,A
